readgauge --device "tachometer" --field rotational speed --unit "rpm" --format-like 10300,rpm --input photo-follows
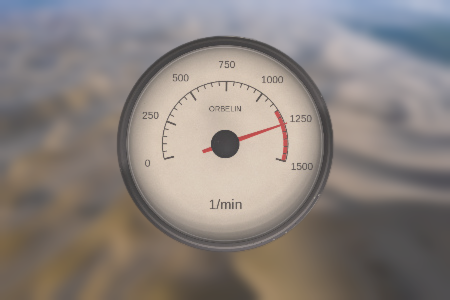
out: 1250,rpm
